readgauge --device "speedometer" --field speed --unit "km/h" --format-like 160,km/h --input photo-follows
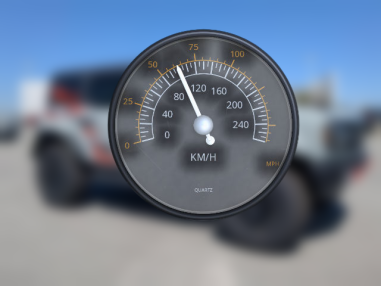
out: 100,km/h
